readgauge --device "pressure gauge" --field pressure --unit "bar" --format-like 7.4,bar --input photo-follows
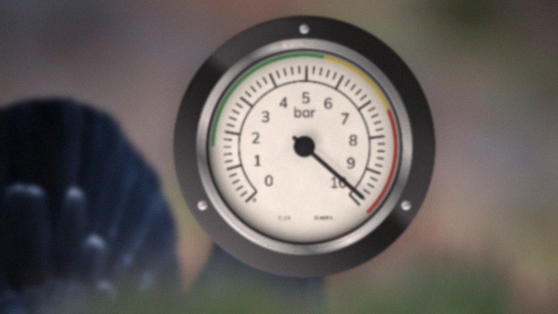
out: 9.8,bar
